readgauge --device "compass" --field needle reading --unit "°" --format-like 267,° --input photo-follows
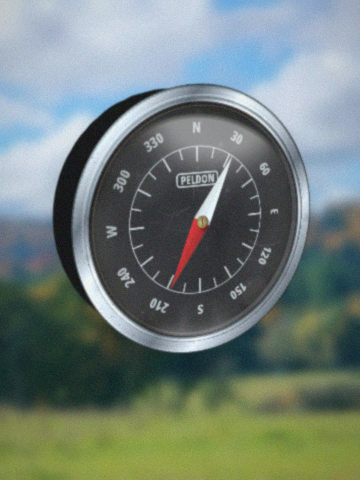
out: 210,°
